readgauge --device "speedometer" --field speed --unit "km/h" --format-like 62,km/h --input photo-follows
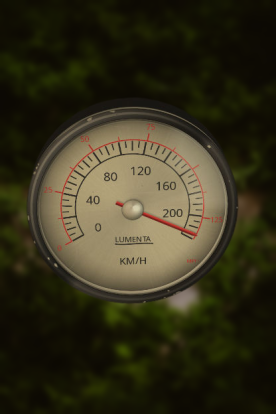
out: 215,km/h
